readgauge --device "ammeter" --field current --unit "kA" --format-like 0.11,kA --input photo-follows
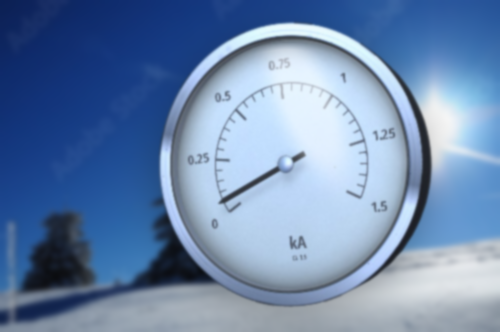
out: 0.05,kA
